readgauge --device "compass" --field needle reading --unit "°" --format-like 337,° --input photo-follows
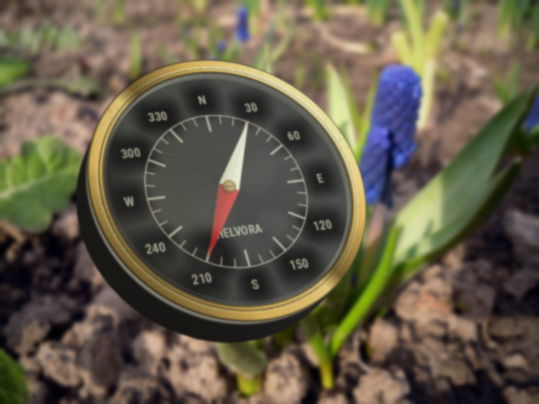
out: 210,°
